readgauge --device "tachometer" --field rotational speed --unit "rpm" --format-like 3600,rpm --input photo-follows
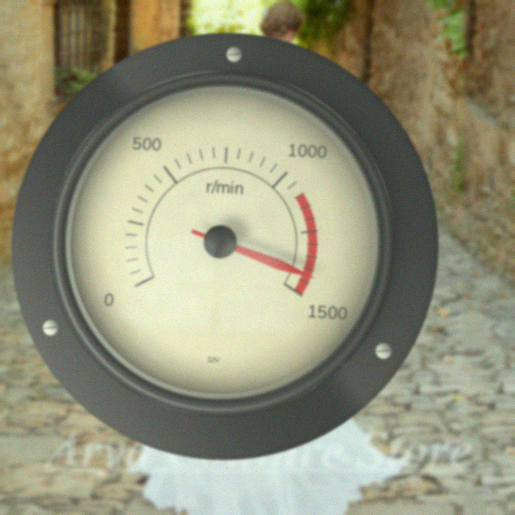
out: 1425,rpm
